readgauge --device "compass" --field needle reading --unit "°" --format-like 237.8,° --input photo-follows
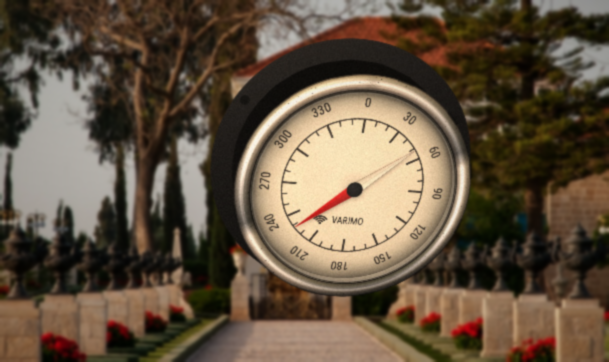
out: 230,°
